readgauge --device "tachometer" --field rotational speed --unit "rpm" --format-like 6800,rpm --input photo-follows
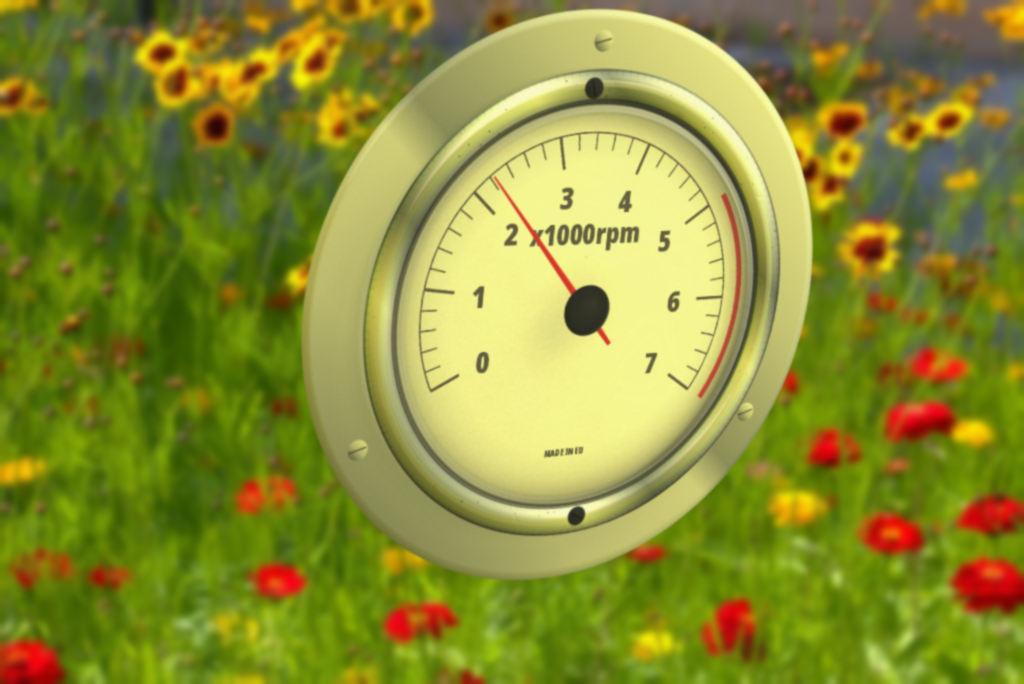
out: 2200,rpm
